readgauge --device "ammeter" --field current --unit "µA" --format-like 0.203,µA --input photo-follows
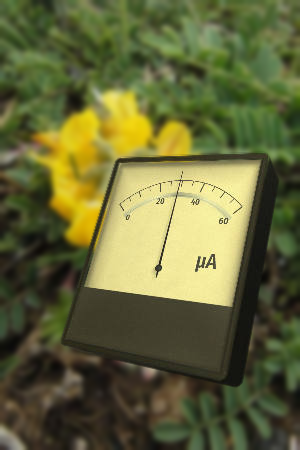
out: 30,µA
